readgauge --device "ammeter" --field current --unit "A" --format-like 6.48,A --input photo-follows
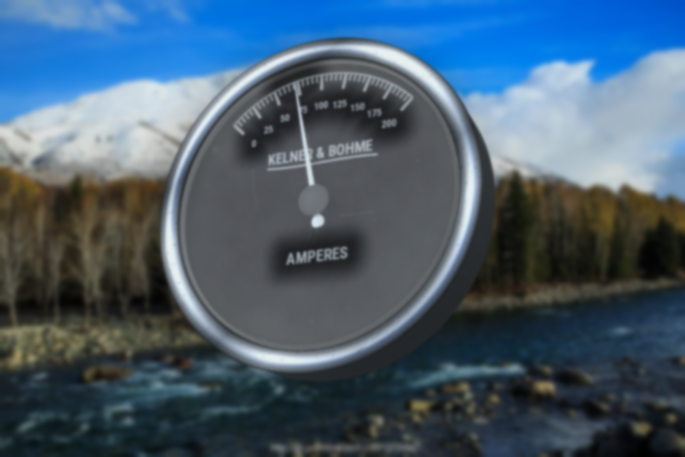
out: 75,A
